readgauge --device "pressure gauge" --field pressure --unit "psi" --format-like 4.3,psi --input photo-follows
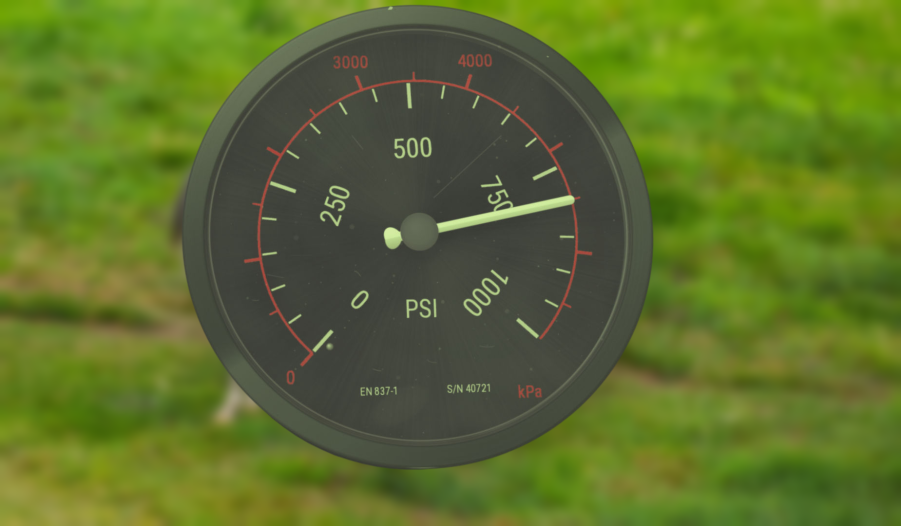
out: 800,psi
